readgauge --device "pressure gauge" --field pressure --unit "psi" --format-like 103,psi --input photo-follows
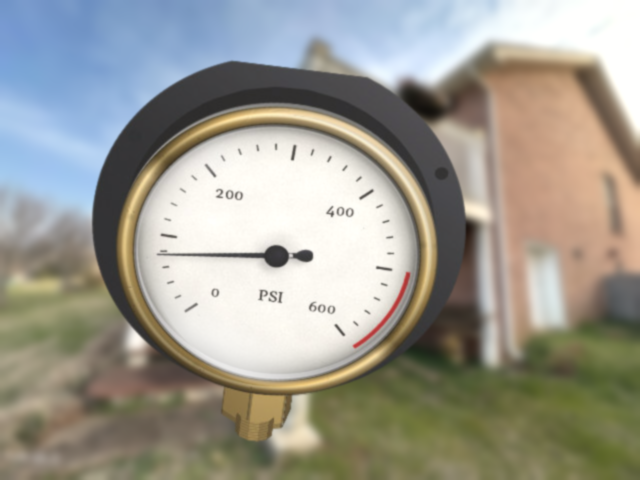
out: 80,psi
